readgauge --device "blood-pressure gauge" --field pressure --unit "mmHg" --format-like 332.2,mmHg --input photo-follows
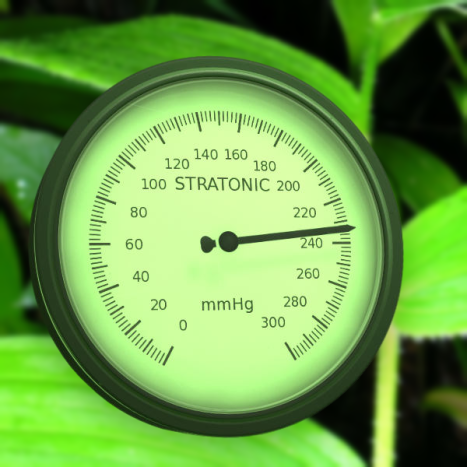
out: 234,mmHg
